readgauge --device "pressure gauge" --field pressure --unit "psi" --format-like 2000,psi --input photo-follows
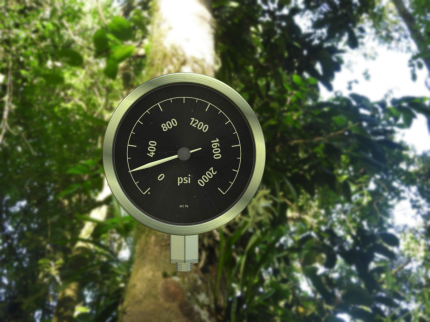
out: 200,psi
